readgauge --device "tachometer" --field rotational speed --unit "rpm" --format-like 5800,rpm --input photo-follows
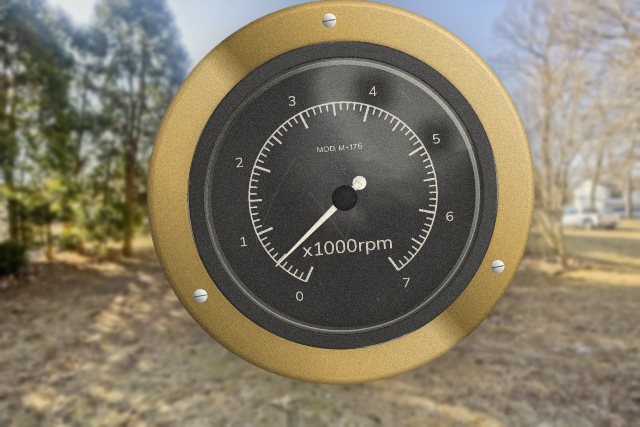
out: 500,rpm
